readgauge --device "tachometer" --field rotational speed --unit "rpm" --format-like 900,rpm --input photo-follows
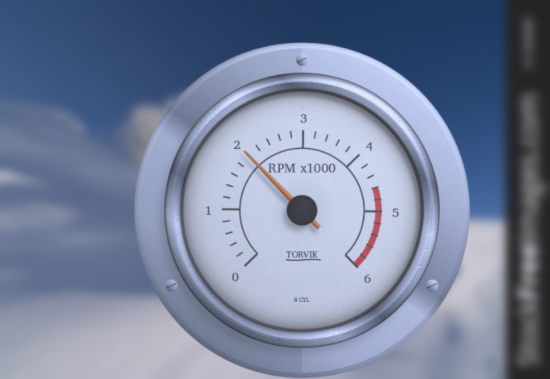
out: 2000,rpm
